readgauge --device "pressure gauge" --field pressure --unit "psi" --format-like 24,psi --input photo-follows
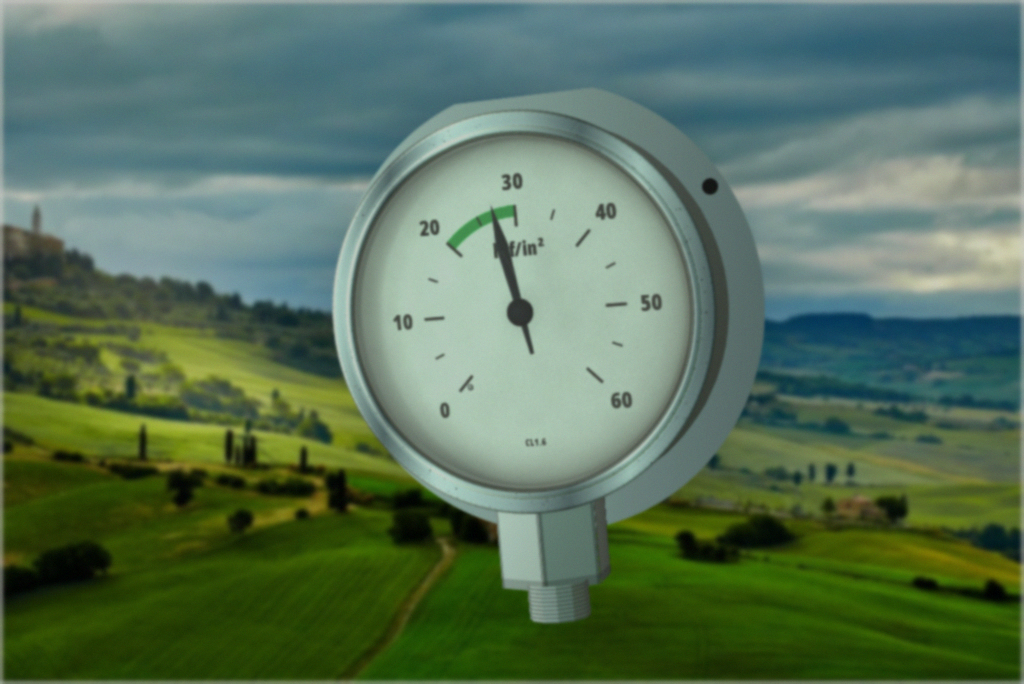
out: 27.5,psi
